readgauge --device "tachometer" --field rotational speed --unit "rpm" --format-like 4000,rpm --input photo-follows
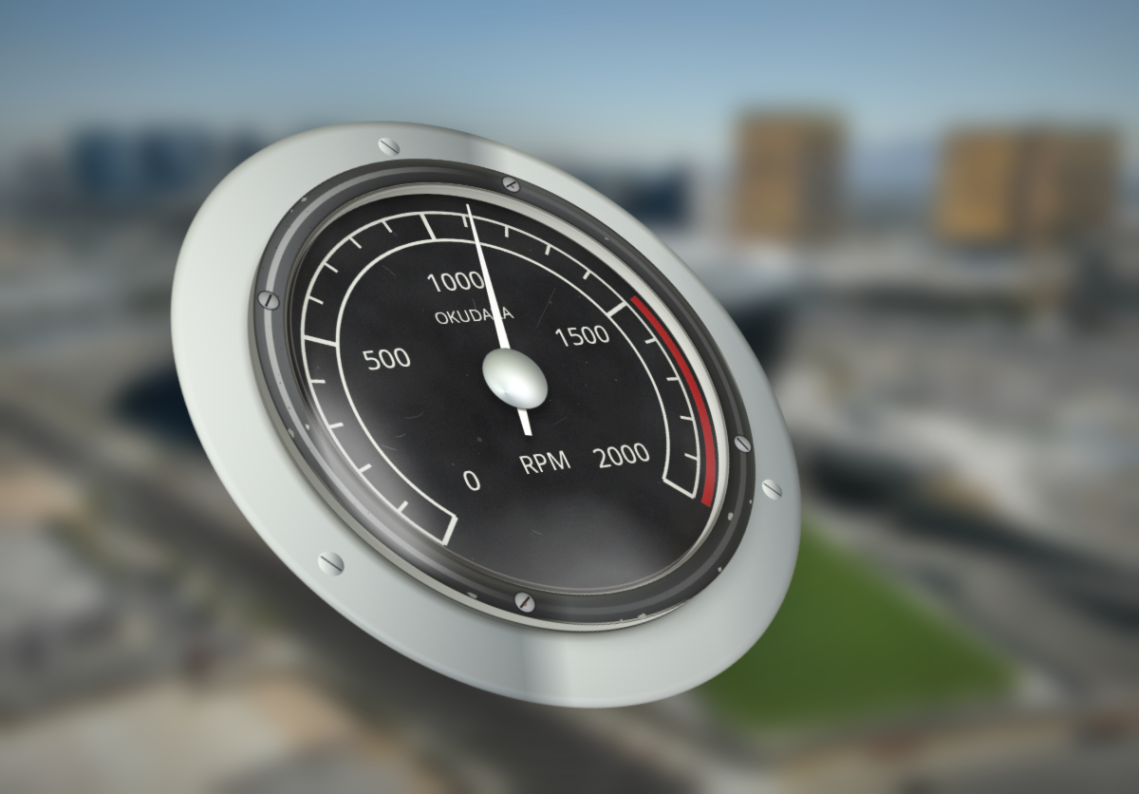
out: 1100,rpm
